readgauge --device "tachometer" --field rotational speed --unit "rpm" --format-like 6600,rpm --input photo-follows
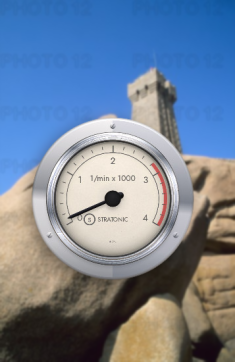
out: 100,rpm
